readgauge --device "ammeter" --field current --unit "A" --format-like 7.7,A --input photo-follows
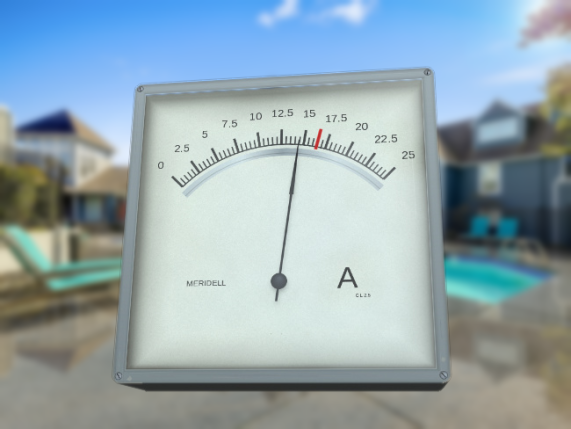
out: 14.5,A
